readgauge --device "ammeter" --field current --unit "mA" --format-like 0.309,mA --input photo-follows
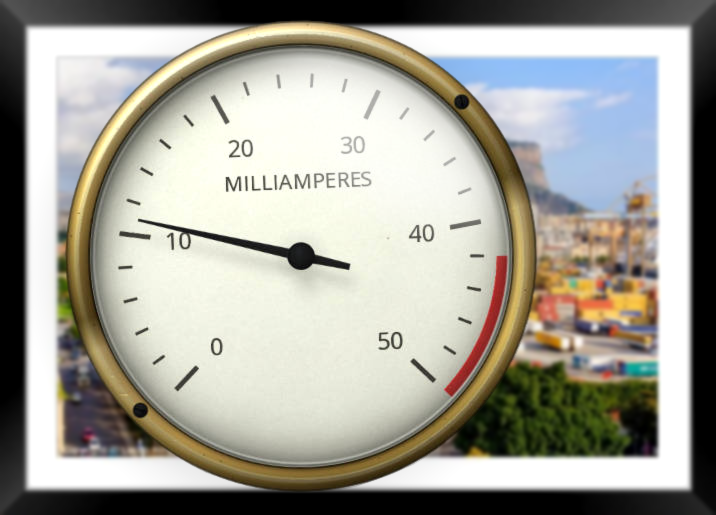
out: 11,mA
